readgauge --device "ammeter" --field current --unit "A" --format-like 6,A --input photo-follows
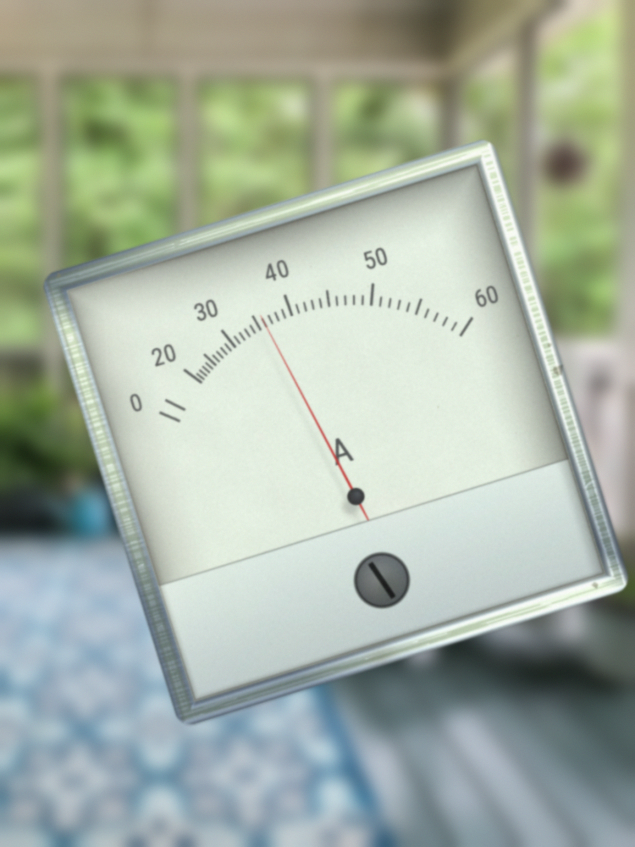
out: 36,A
